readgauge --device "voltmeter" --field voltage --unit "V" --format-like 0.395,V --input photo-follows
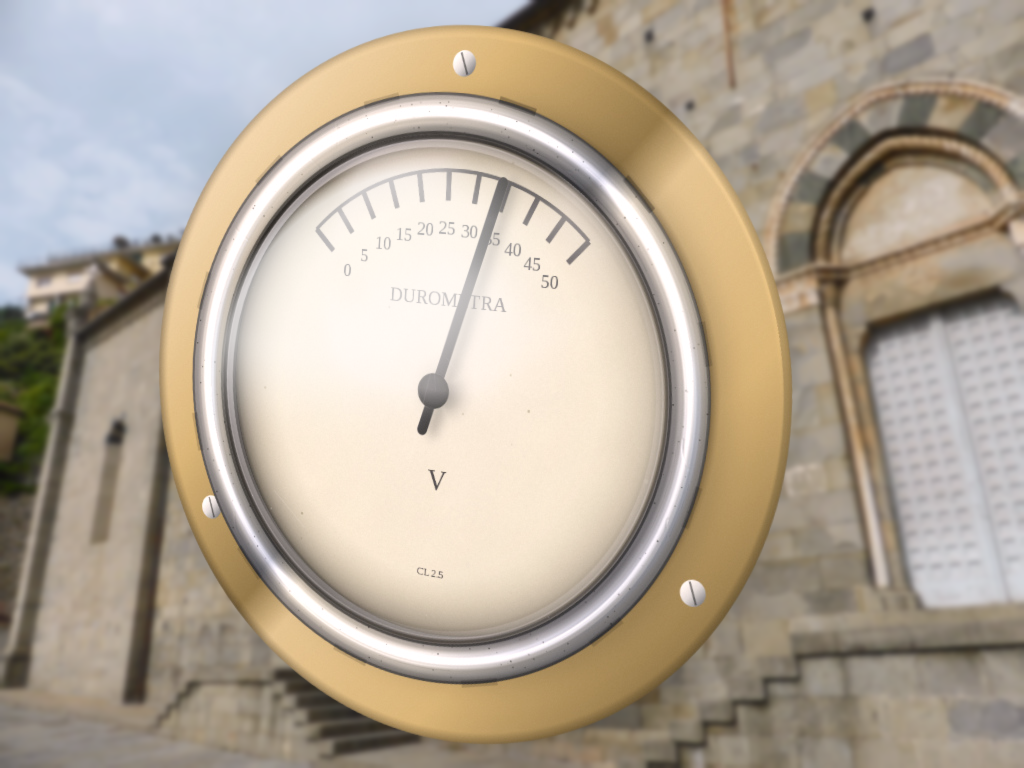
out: 35,V
